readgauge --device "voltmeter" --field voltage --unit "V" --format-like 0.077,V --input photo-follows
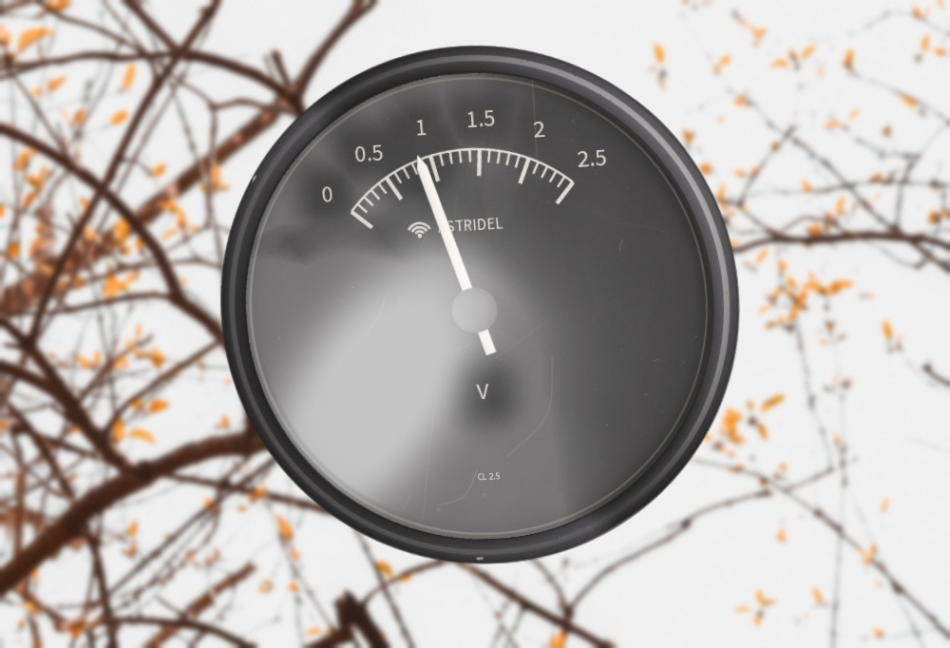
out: 0.9,V
